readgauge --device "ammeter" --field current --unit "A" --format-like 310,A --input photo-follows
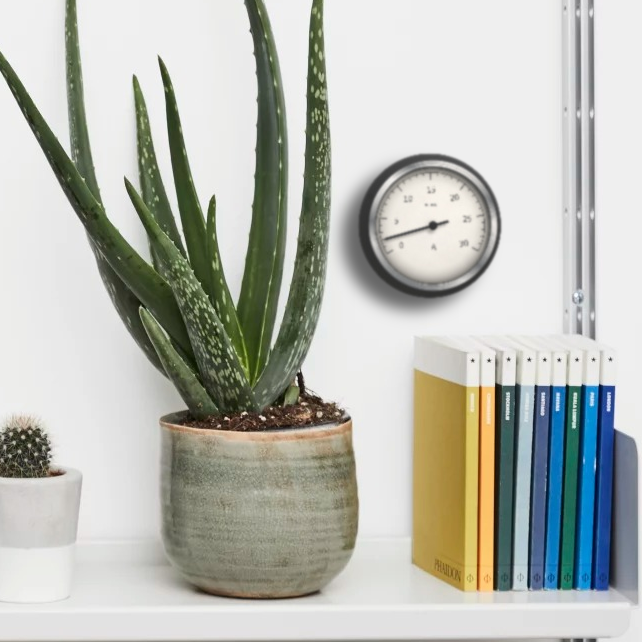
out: 2,A
